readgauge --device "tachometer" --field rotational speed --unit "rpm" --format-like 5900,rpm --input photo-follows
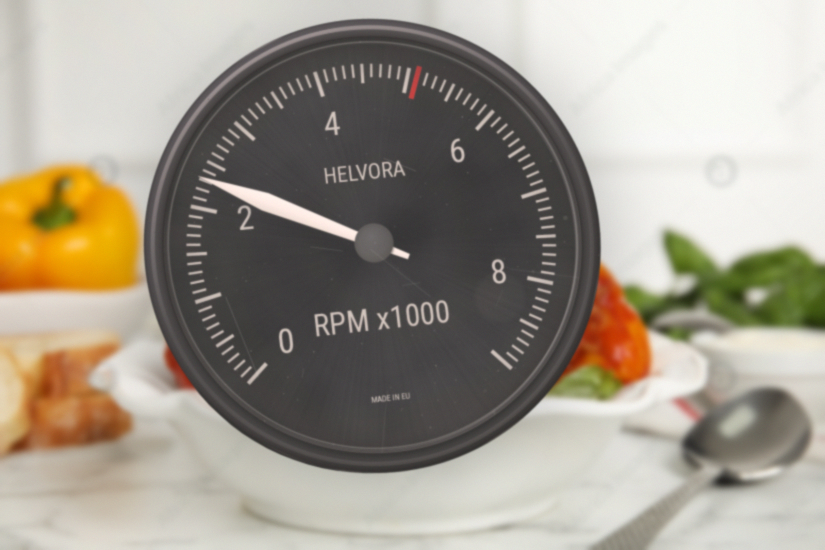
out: 2300,rpm
